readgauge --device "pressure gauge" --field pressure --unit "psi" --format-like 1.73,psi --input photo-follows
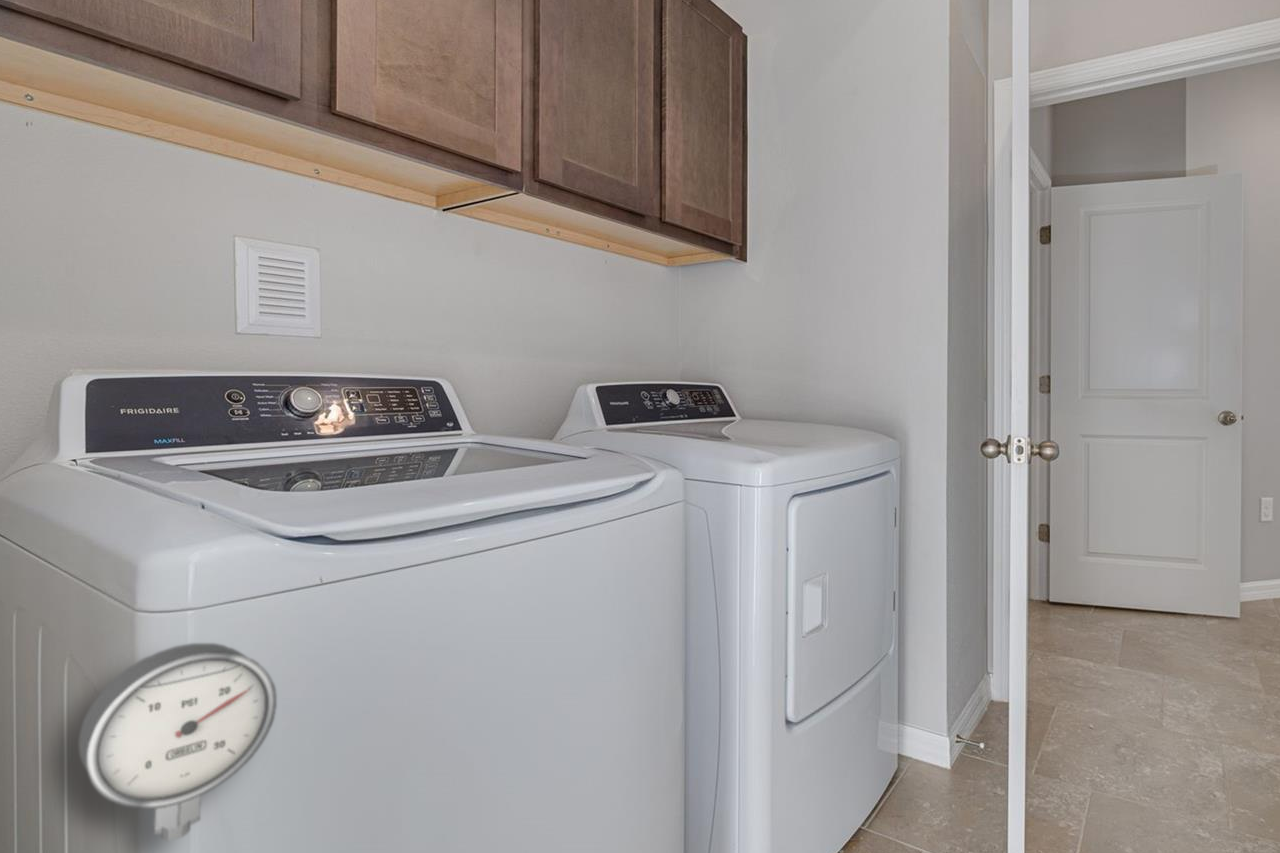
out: 22,psi
